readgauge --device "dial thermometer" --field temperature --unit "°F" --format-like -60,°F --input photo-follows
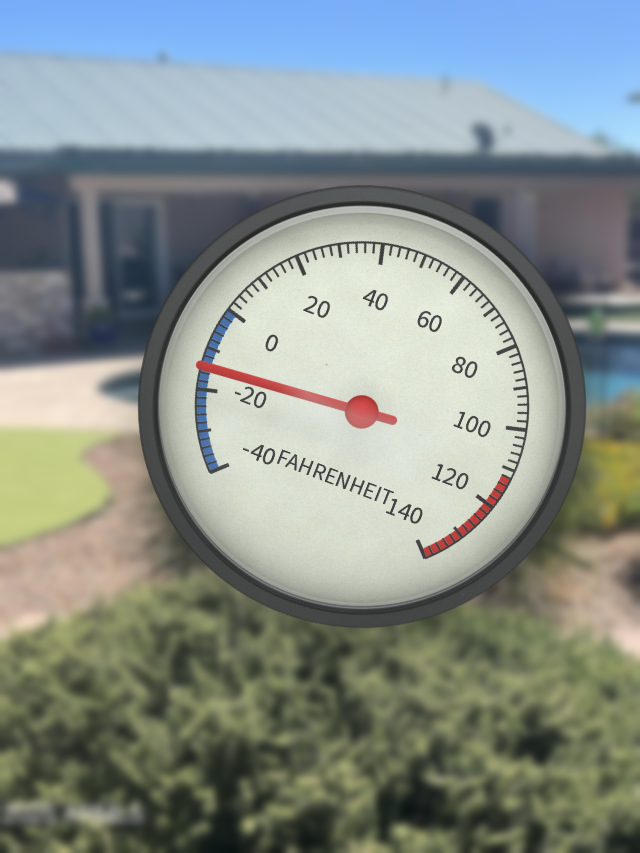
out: -14,°F
